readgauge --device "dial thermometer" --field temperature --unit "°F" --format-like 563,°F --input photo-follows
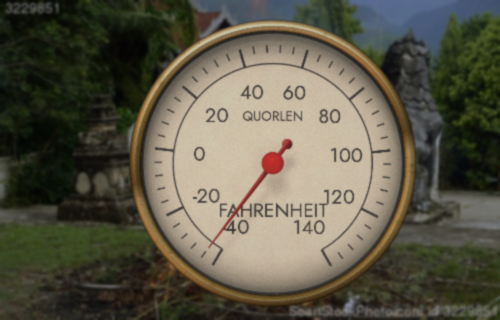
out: -36,°F
